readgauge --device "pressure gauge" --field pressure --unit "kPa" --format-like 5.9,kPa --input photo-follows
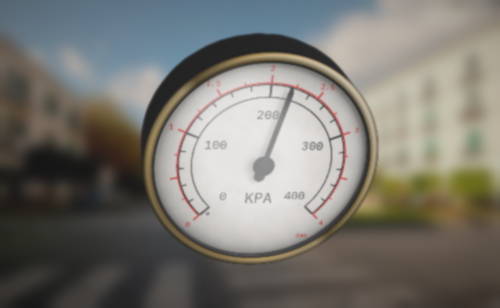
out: 220,kPa
